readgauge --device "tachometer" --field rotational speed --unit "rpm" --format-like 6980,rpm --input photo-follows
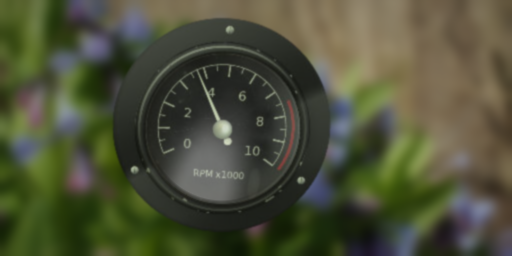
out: 3750,rpm
